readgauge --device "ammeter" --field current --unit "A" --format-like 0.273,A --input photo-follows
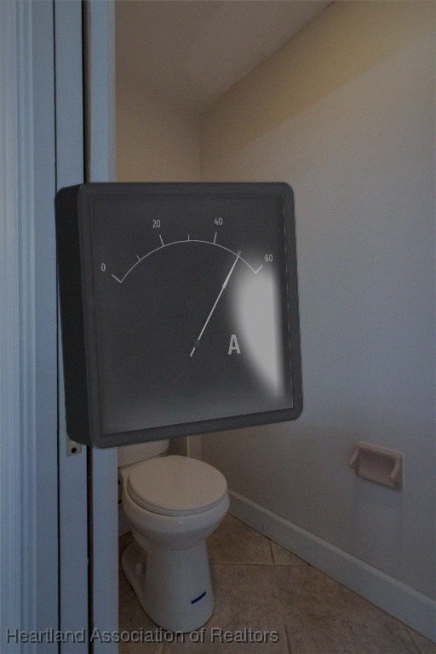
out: 50,A
